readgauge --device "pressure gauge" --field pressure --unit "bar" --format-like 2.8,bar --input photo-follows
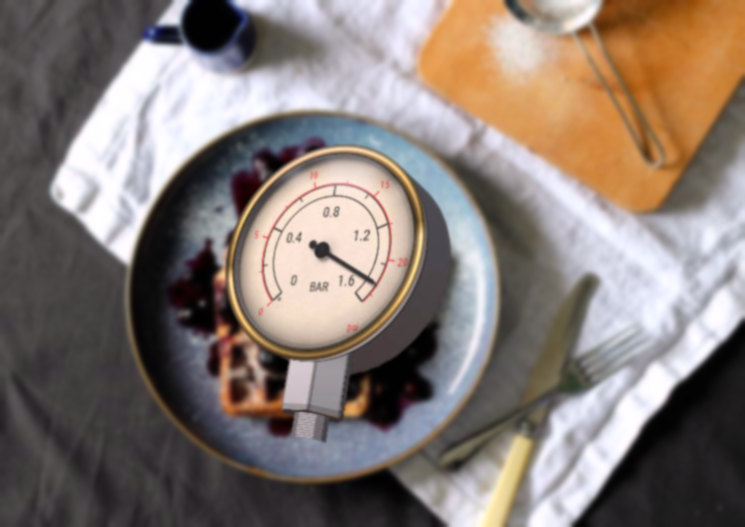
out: 1.5,bar
